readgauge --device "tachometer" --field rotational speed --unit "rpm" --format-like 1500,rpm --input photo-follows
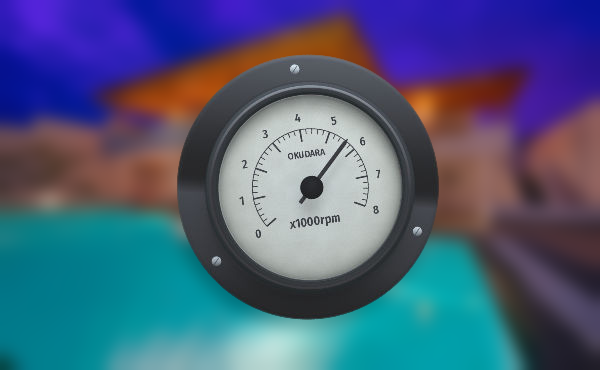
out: 5600,rpm
